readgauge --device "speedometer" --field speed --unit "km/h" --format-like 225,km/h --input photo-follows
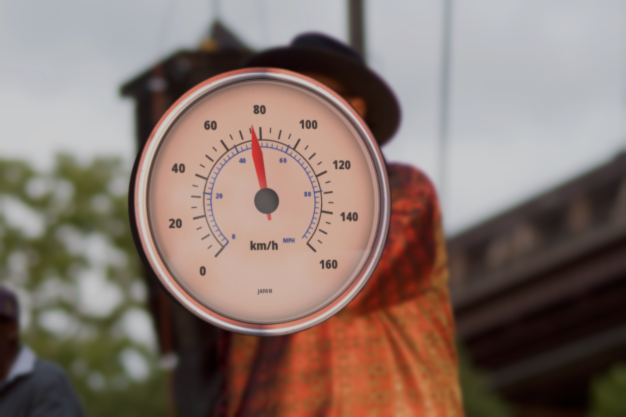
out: 75,km/h
